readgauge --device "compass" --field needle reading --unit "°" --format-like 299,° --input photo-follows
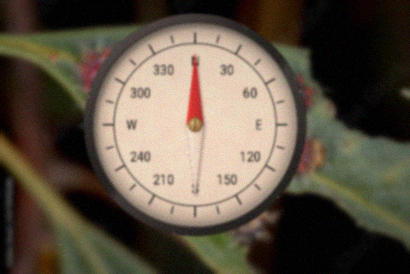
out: 0,°
